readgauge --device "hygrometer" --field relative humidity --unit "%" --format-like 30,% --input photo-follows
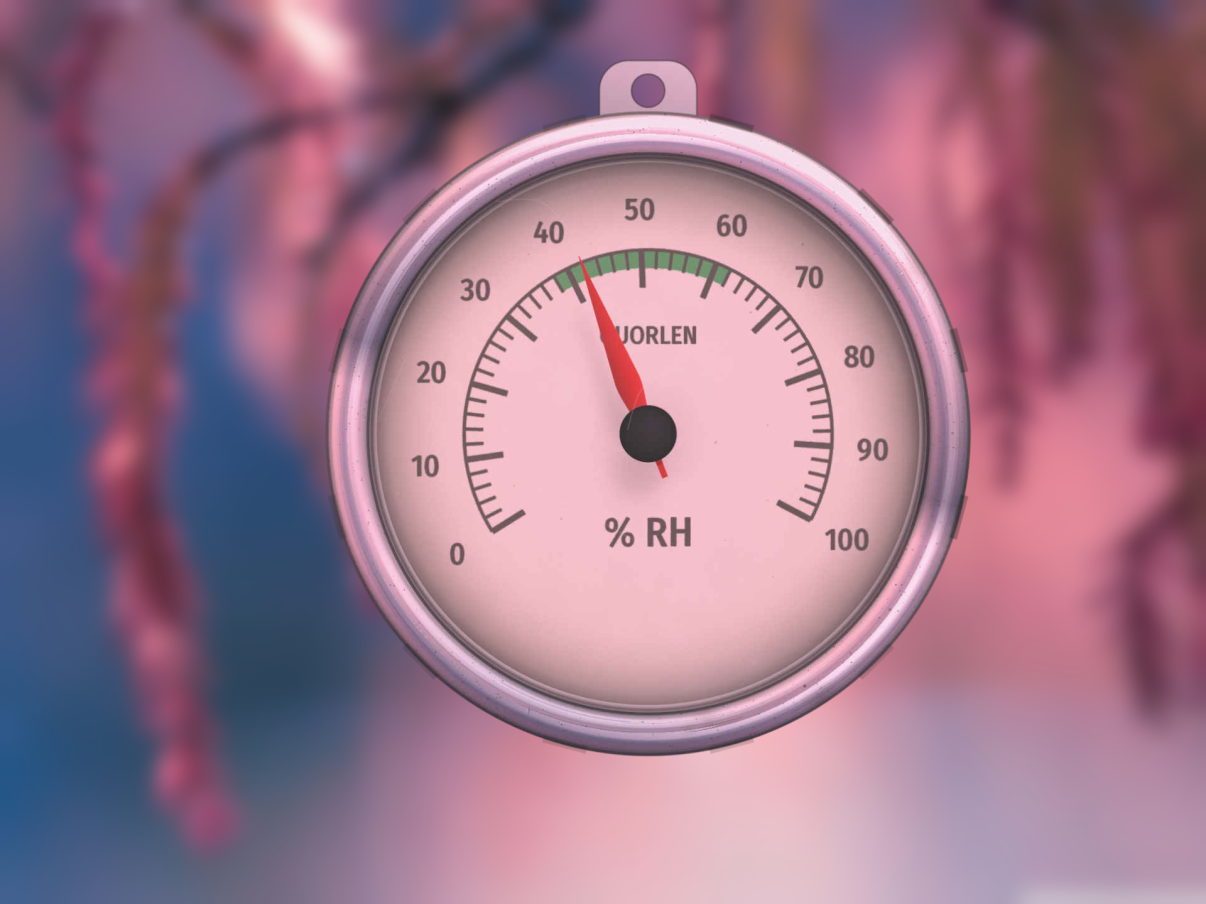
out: 42,%
